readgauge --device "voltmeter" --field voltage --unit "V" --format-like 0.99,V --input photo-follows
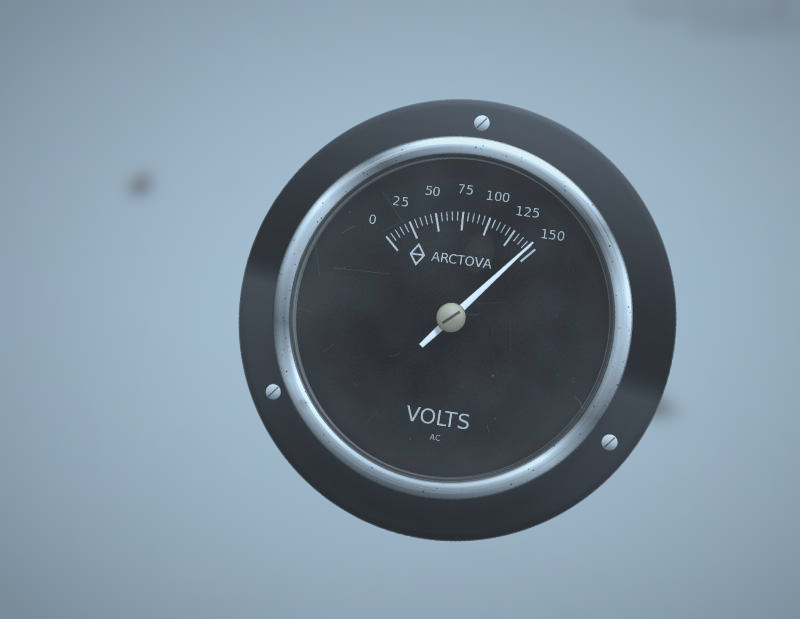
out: 145,V
